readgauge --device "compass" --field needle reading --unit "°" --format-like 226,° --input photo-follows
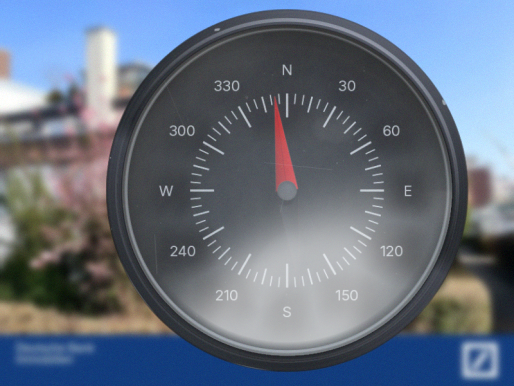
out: 352.5,°
